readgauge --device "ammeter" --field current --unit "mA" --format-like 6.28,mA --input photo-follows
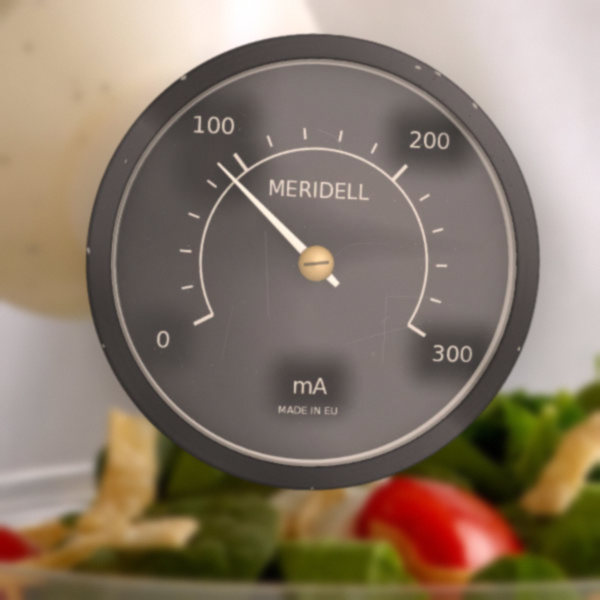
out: 90,mA
